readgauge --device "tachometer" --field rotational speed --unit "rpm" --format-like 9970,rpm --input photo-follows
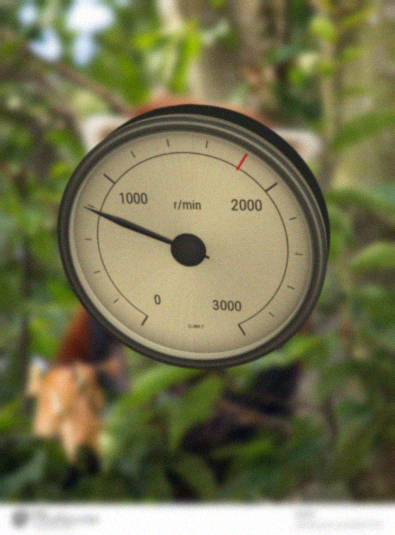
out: 800,rpm
